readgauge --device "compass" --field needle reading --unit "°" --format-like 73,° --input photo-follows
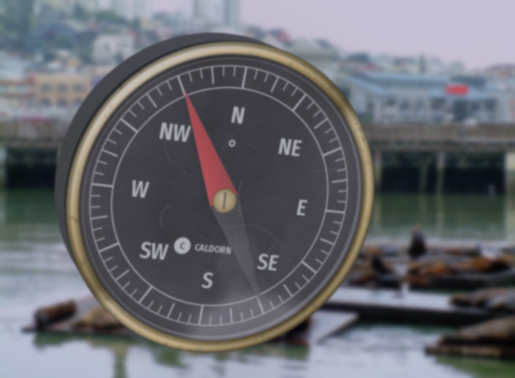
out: 330,°
